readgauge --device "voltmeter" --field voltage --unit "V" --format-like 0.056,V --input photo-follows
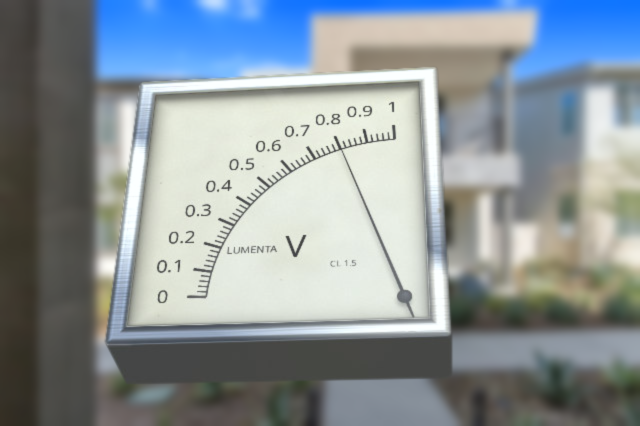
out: 0.8,V
